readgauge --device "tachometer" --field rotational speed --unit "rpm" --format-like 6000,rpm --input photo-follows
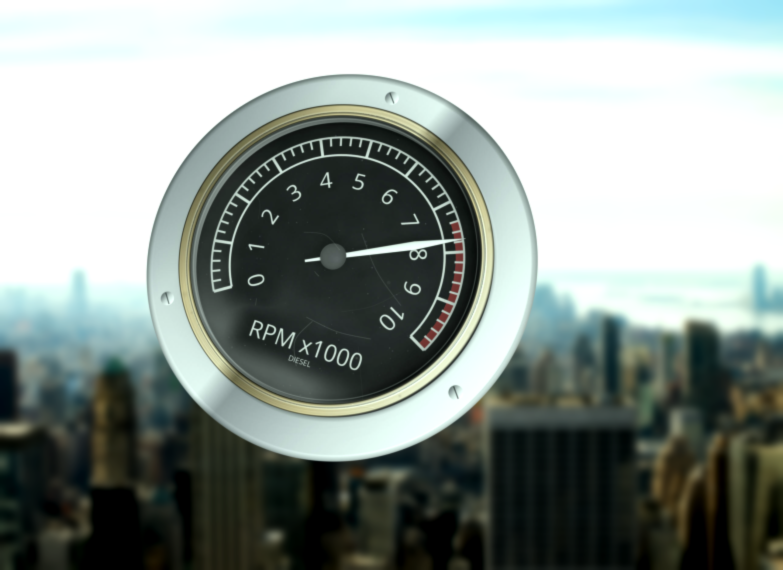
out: 7800,rpm
